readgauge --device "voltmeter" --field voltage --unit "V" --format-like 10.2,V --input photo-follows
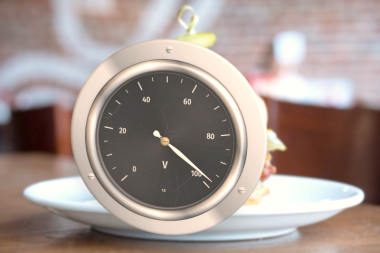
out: 97.5,V
